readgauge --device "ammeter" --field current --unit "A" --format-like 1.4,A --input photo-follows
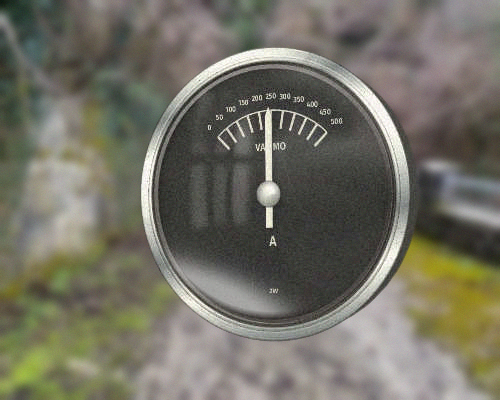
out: 250,A
